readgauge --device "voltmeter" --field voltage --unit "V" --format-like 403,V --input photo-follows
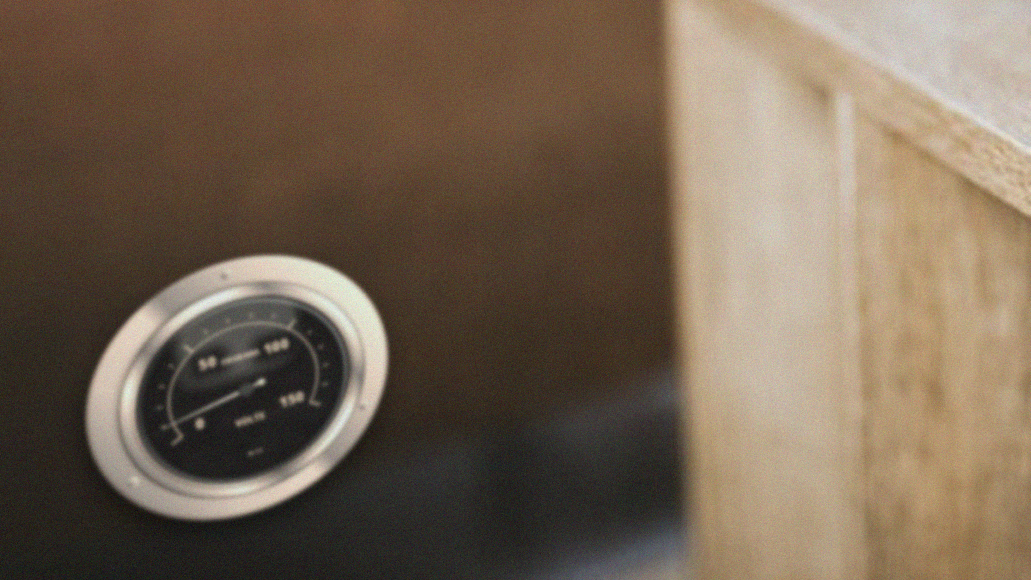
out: 10,V
